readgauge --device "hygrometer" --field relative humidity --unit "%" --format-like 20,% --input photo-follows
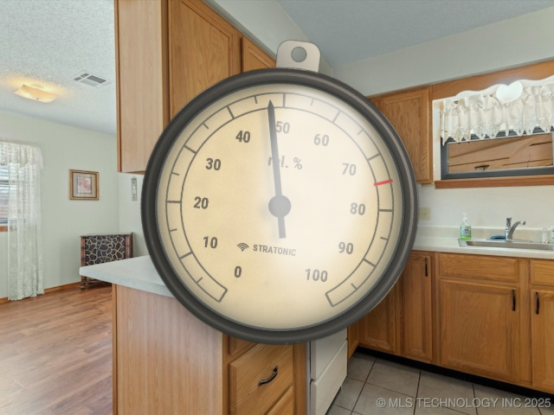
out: 47.5,%
